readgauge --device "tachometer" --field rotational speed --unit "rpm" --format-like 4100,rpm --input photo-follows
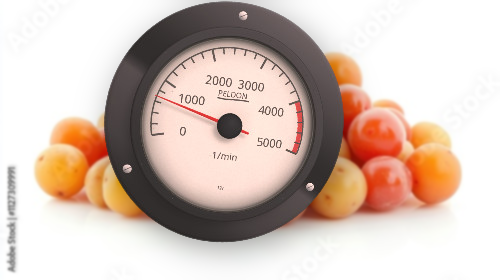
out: 700,rpm
